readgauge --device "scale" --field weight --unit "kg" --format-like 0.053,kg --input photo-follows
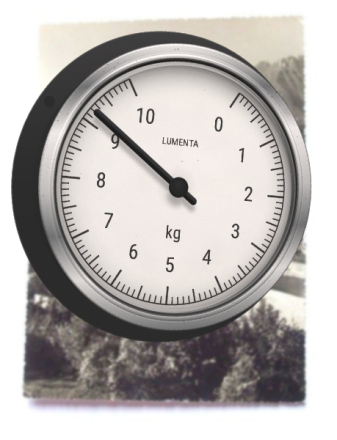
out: 9.2,kg
